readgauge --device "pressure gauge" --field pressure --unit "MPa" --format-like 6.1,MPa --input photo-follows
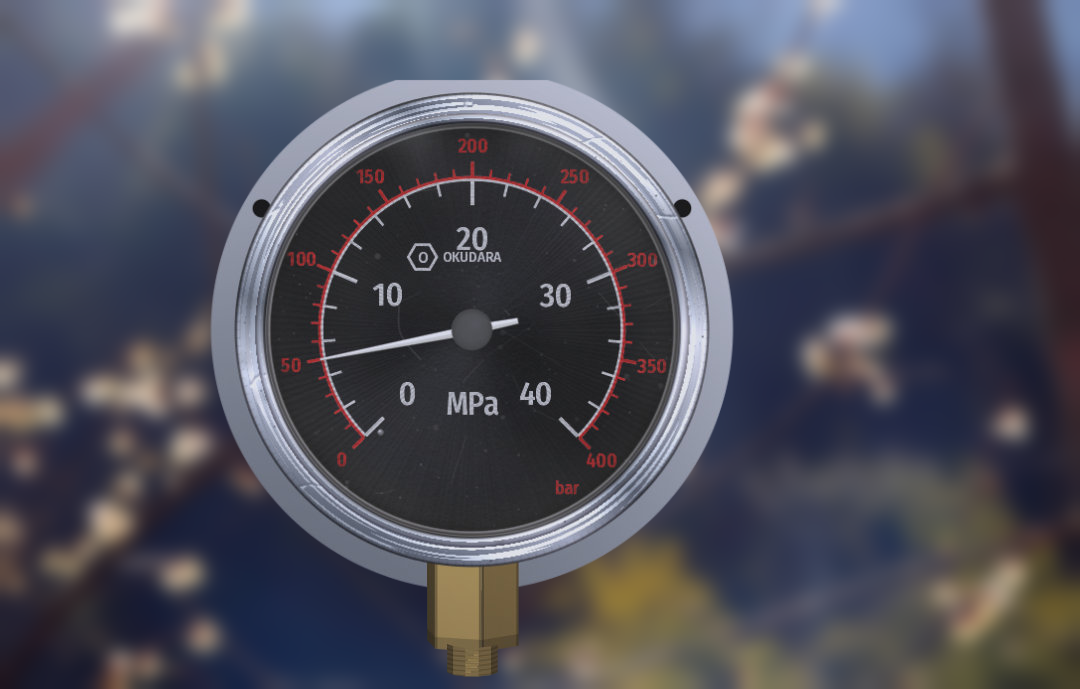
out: 5,MPa
